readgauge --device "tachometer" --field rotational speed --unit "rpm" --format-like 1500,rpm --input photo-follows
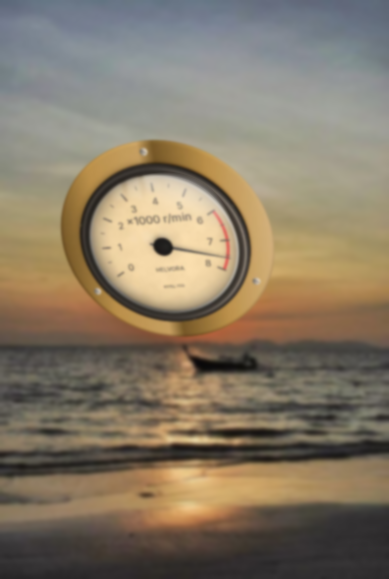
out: 7500,rpm
